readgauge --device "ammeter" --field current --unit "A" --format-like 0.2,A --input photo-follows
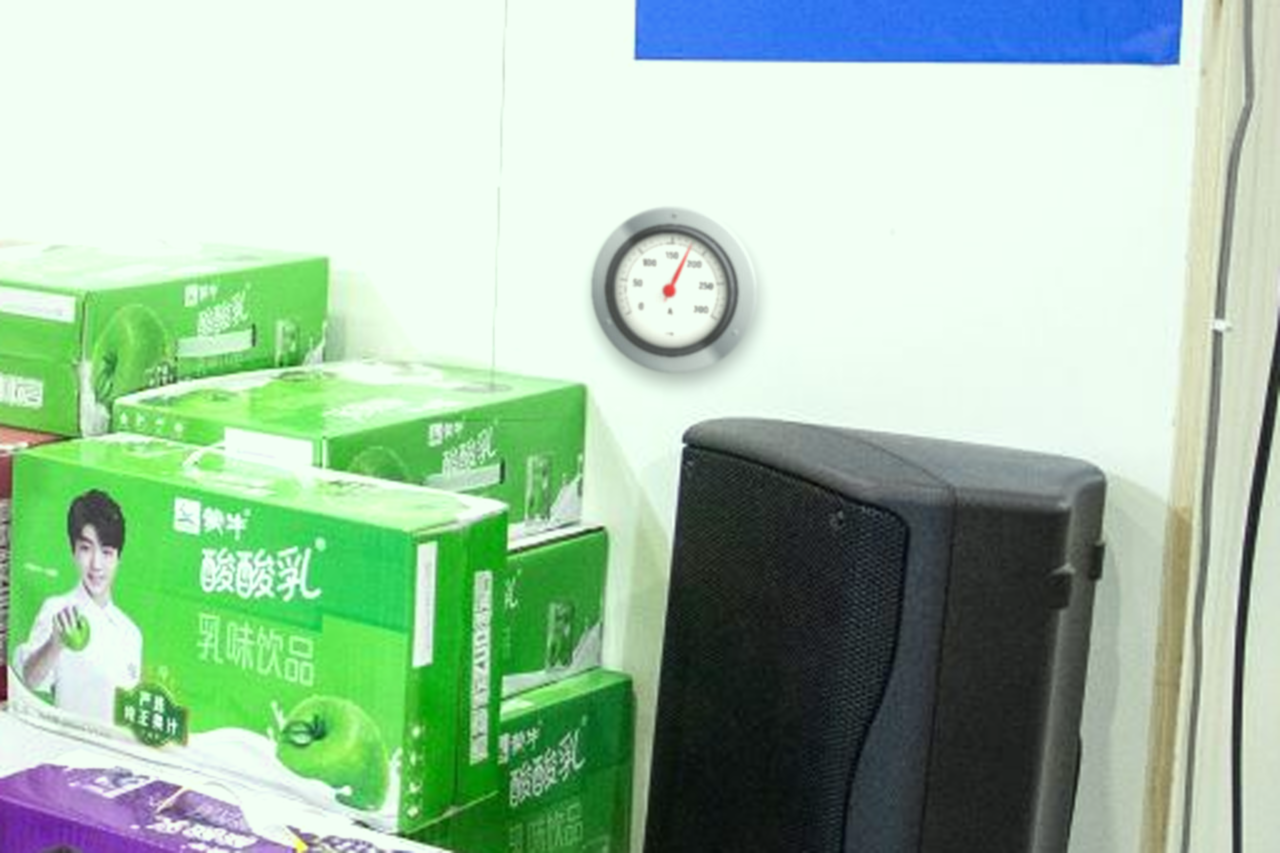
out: 180,A
